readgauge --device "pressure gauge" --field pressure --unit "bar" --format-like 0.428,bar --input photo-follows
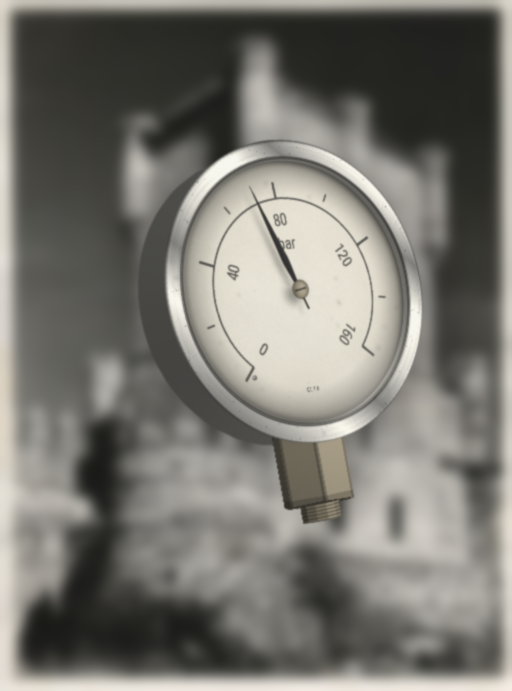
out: 70,bar
